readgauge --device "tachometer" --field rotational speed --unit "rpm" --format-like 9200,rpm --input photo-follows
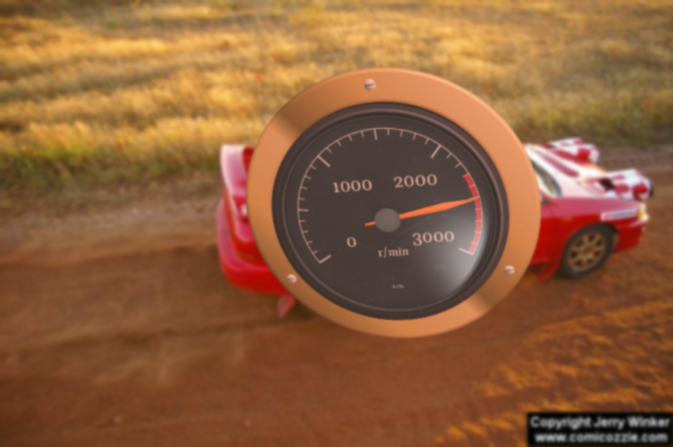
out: 2500,rpm
